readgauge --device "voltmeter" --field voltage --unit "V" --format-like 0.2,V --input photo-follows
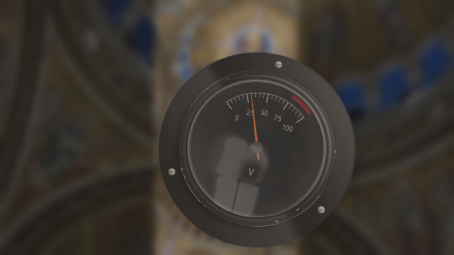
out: 30,V
